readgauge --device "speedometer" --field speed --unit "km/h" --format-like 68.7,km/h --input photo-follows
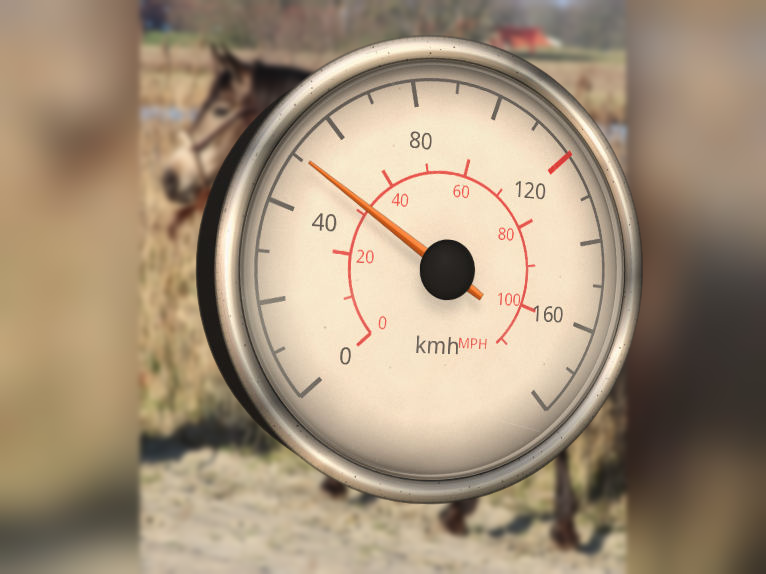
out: 50,km/h
